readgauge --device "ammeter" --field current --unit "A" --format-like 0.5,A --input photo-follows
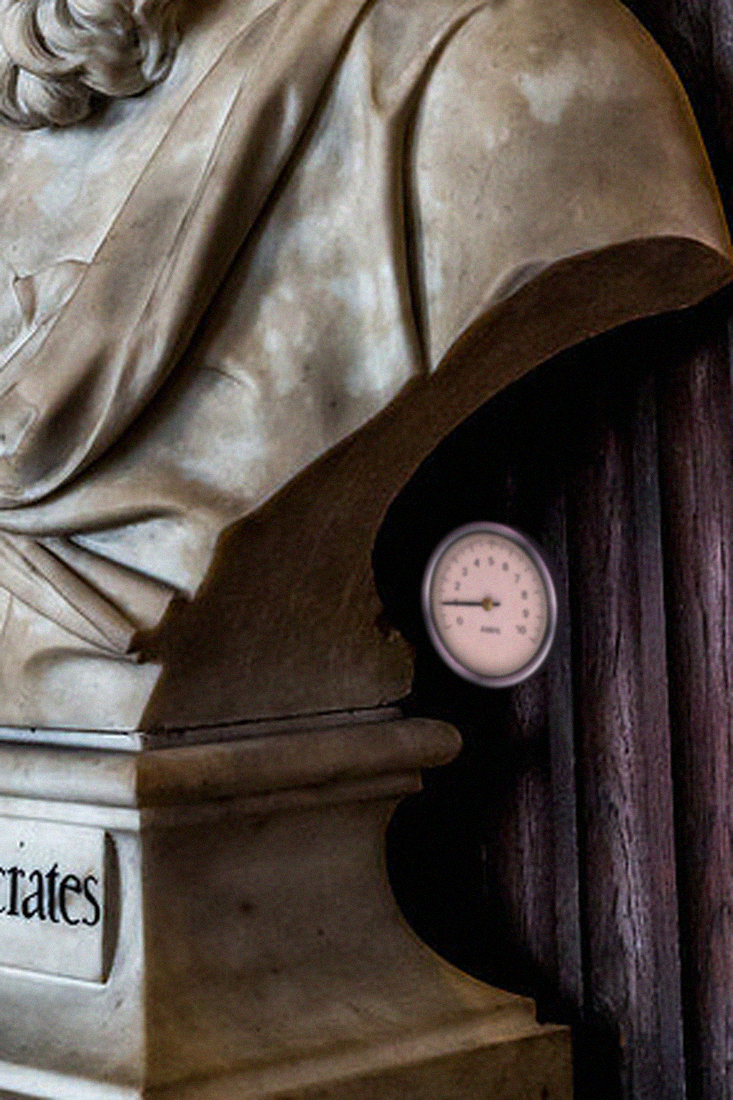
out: 1,A
